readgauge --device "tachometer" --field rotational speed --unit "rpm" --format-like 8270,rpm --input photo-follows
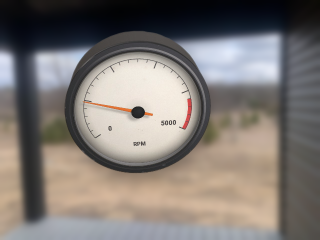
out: 1000,rpm
